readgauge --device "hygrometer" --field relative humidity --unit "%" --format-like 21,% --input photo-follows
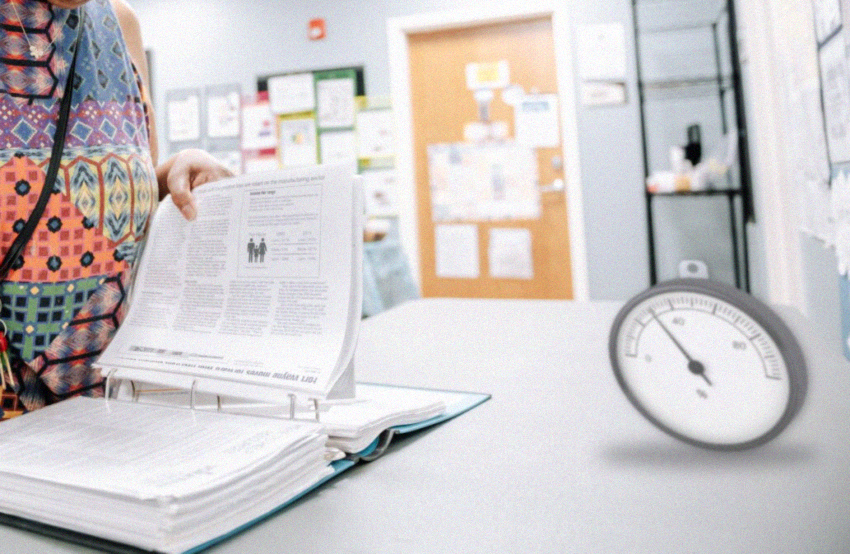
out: 30,%
